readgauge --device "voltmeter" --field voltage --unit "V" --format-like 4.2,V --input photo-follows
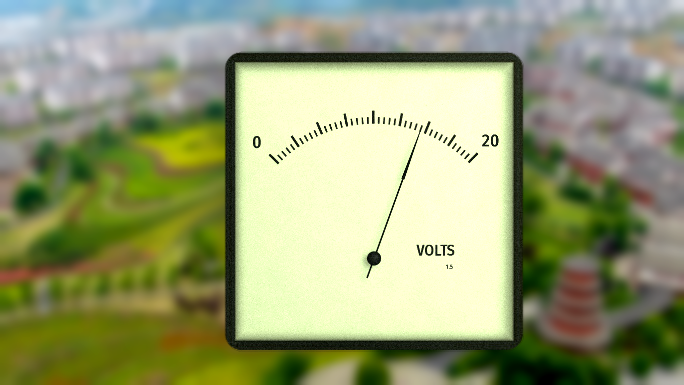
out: 14.5,V
